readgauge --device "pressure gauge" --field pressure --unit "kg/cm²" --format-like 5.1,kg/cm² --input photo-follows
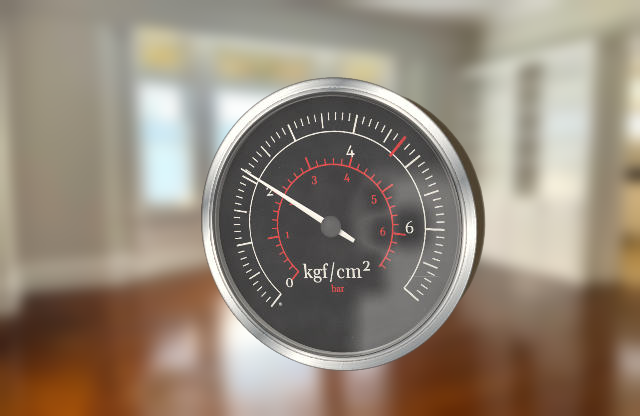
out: 2.1,kg/cm²
